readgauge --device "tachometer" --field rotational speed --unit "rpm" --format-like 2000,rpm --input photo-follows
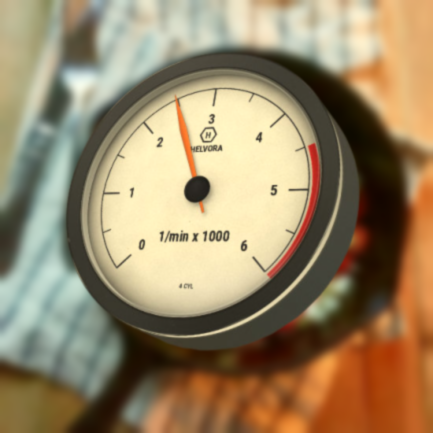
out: 2500,rpm
